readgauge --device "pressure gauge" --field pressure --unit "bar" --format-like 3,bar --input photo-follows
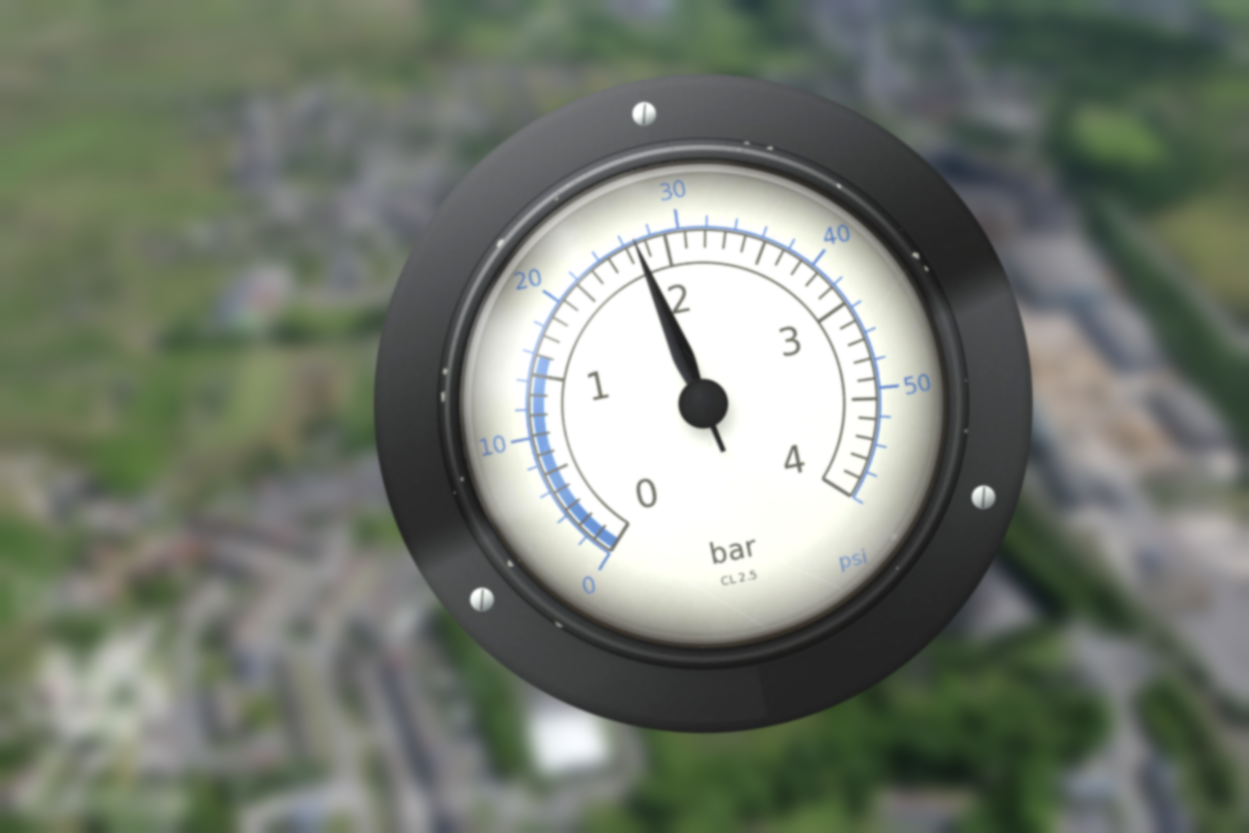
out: 1.85,bar
